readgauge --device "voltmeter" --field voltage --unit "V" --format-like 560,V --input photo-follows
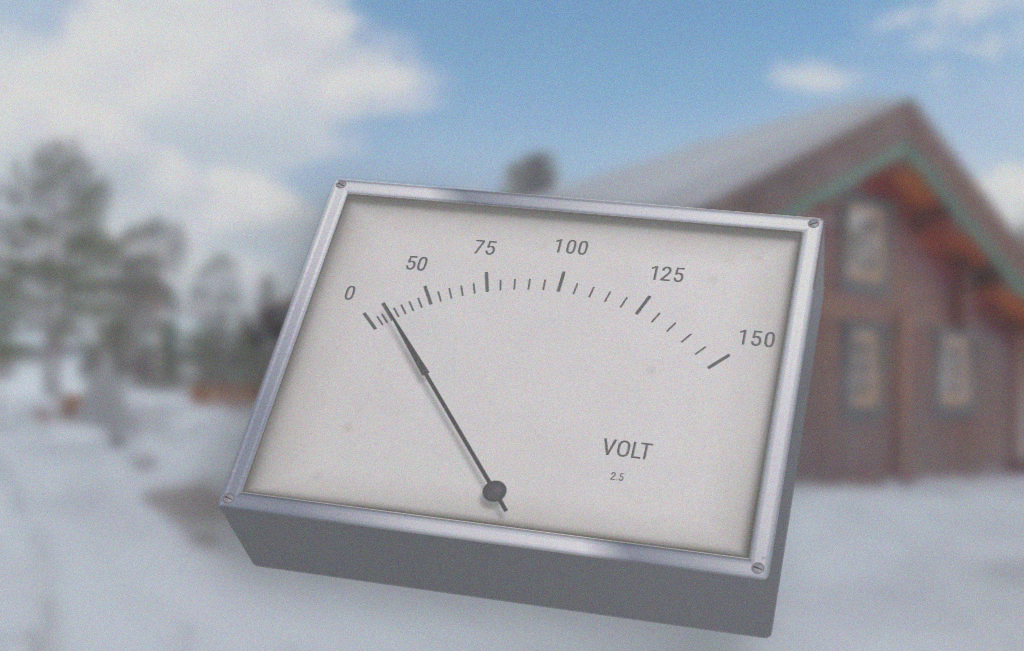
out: 25,V
